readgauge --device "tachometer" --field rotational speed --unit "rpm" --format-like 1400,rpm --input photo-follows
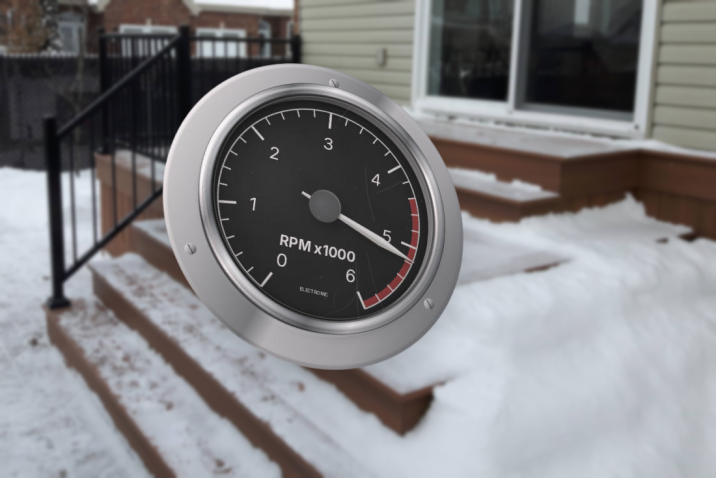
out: 5200,rpm
